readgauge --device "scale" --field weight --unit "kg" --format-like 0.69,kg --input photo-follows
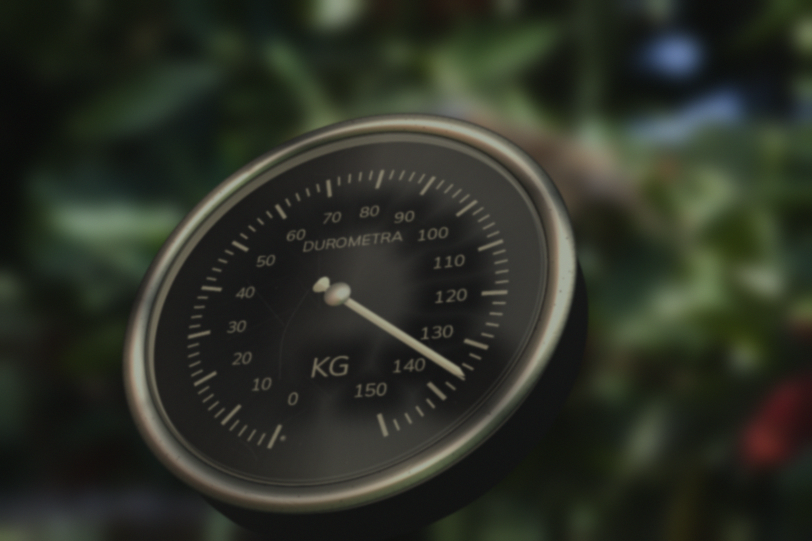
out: 136,kg
